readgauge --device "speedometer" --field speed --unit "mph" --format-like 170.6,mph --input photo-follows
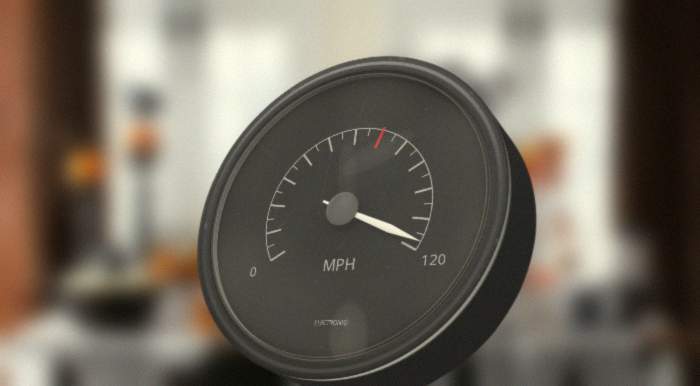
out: 117.5,mph
